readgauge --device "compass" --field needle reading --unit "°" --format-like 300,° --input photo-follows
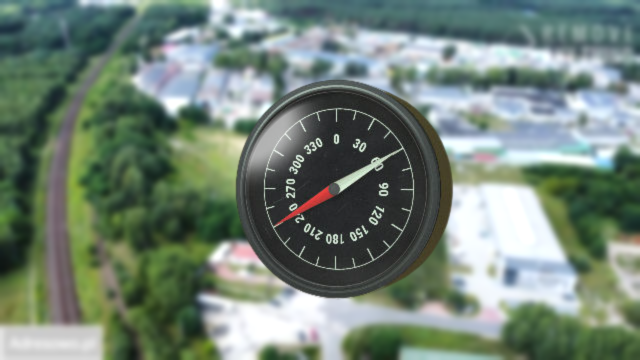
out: 240,°
